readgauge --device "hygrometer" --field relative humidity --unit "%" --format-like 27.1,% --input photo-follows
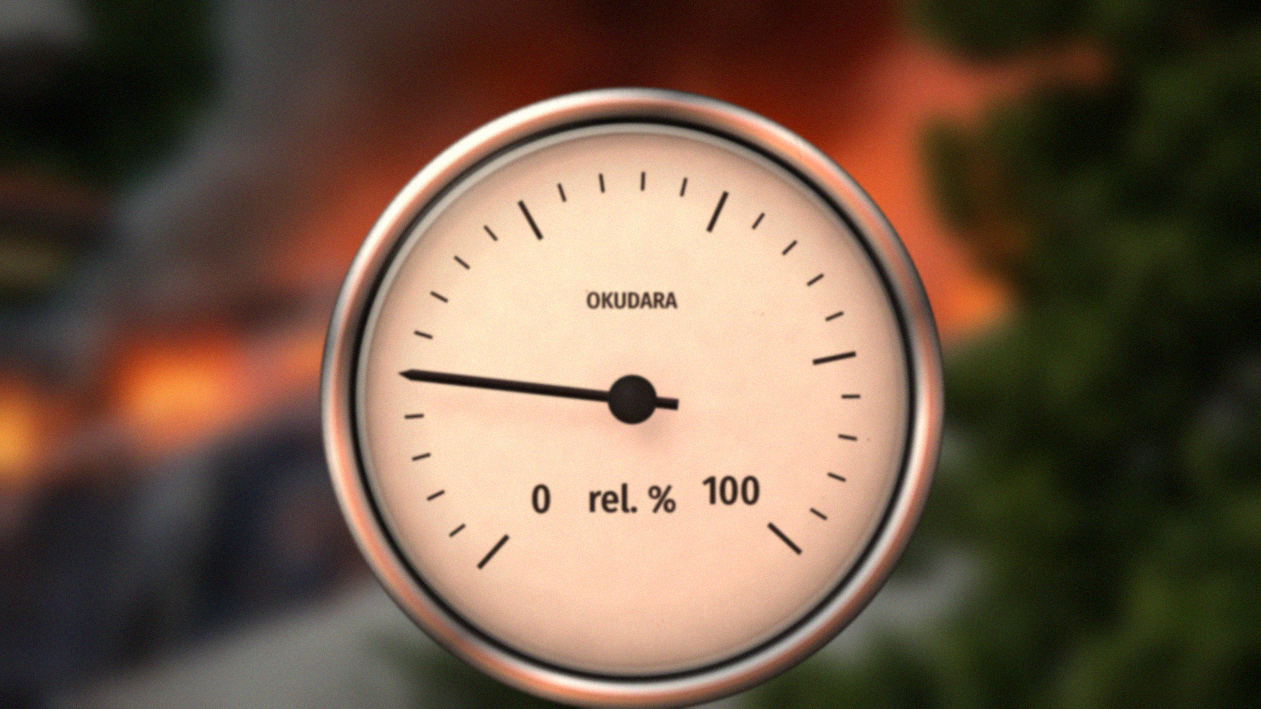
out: 20,%
